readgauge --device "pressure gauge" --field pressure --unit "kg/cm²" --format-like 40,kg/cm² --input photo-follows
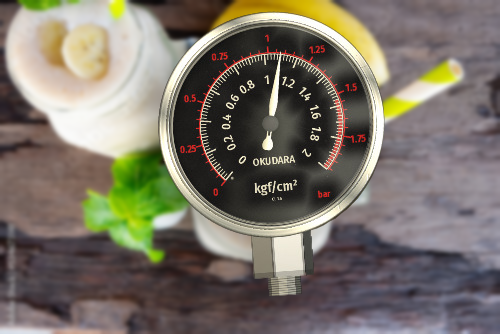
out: 1.1,kg/cm²
